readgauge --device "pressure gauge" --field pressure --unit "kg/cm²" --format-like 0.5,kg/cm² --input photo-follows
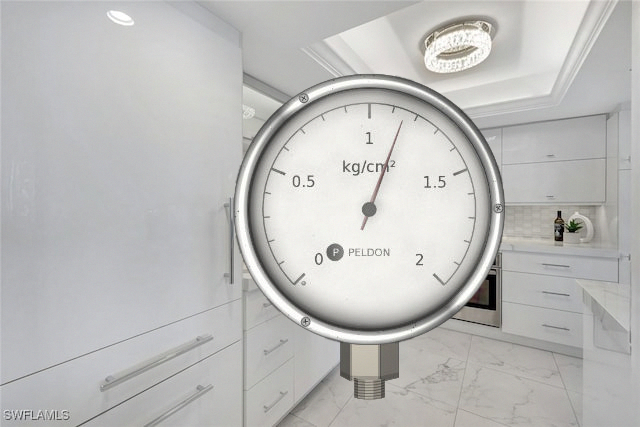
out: 1.15,kg/cm²
